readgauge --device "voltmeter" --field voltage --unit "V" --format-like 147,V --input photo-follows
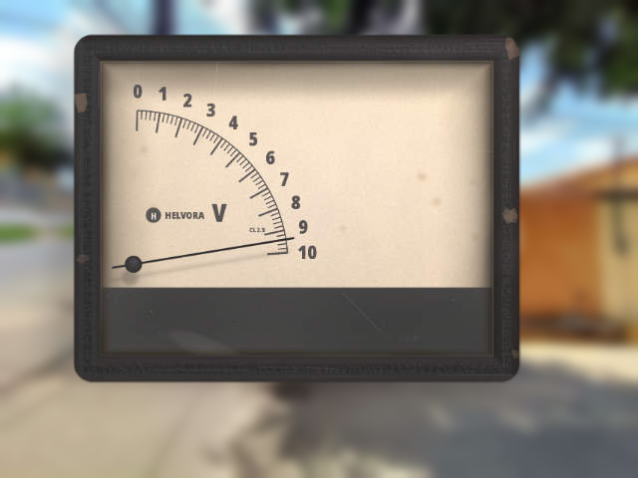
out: 9.4,V
